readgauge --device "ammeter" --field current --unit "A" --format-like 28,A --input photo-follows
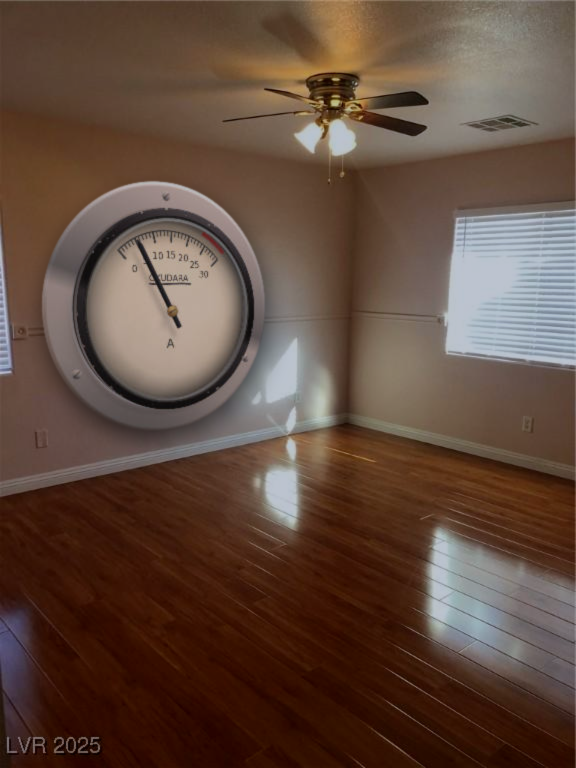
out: 5,A
